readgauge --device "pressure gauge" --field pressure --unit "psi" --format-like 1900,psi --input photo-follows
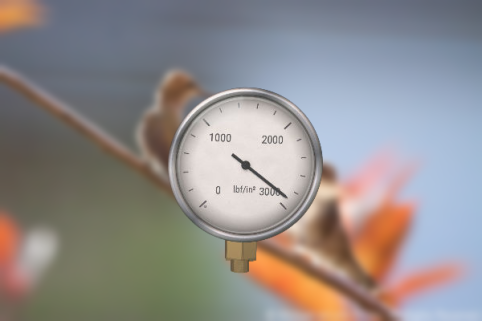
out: 2900,psi
